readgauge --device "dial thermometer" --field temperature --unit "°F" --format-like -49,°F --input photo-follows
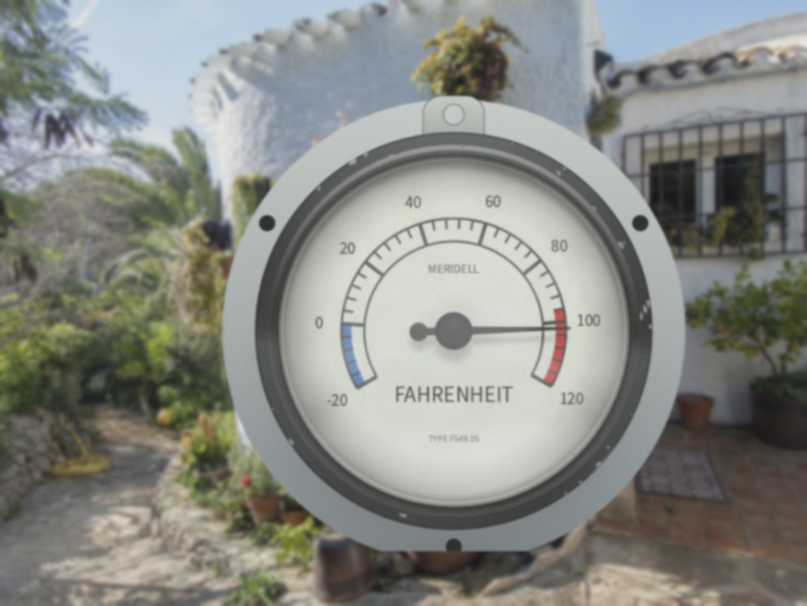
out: 102,°F
